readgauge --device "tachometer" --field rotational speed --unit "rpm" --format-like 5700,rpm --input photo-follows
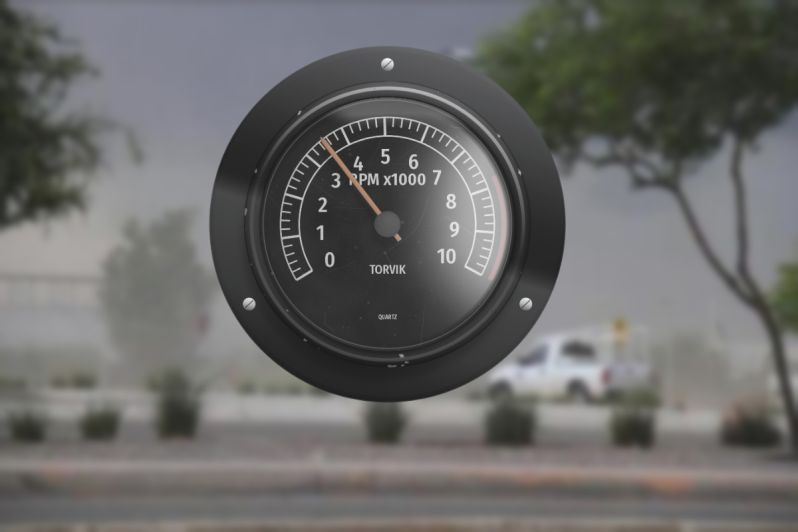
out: 3500,rpm
